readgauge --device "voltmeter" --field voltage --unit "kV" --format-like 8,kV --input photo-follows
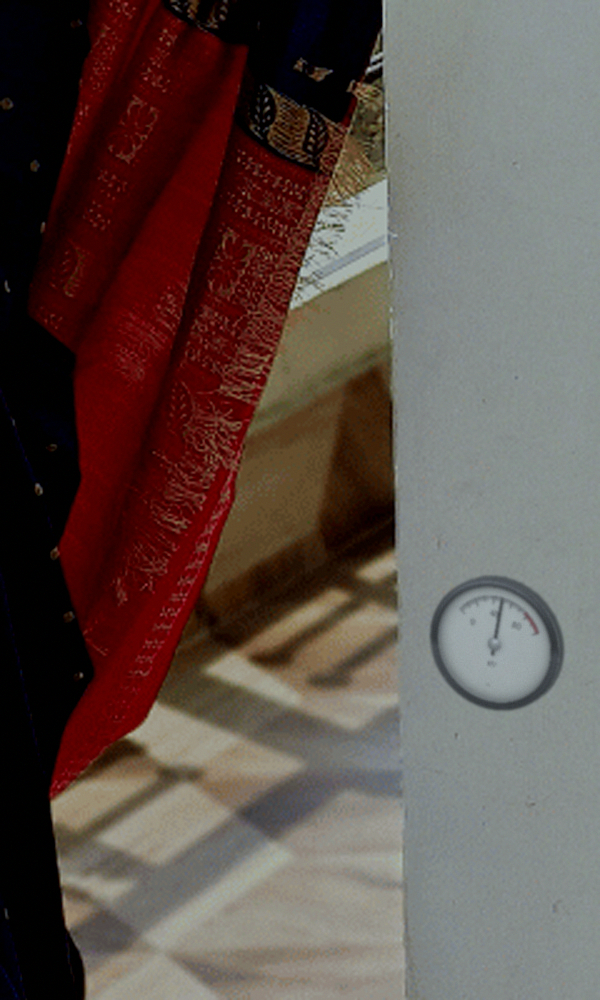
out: 50,kV
